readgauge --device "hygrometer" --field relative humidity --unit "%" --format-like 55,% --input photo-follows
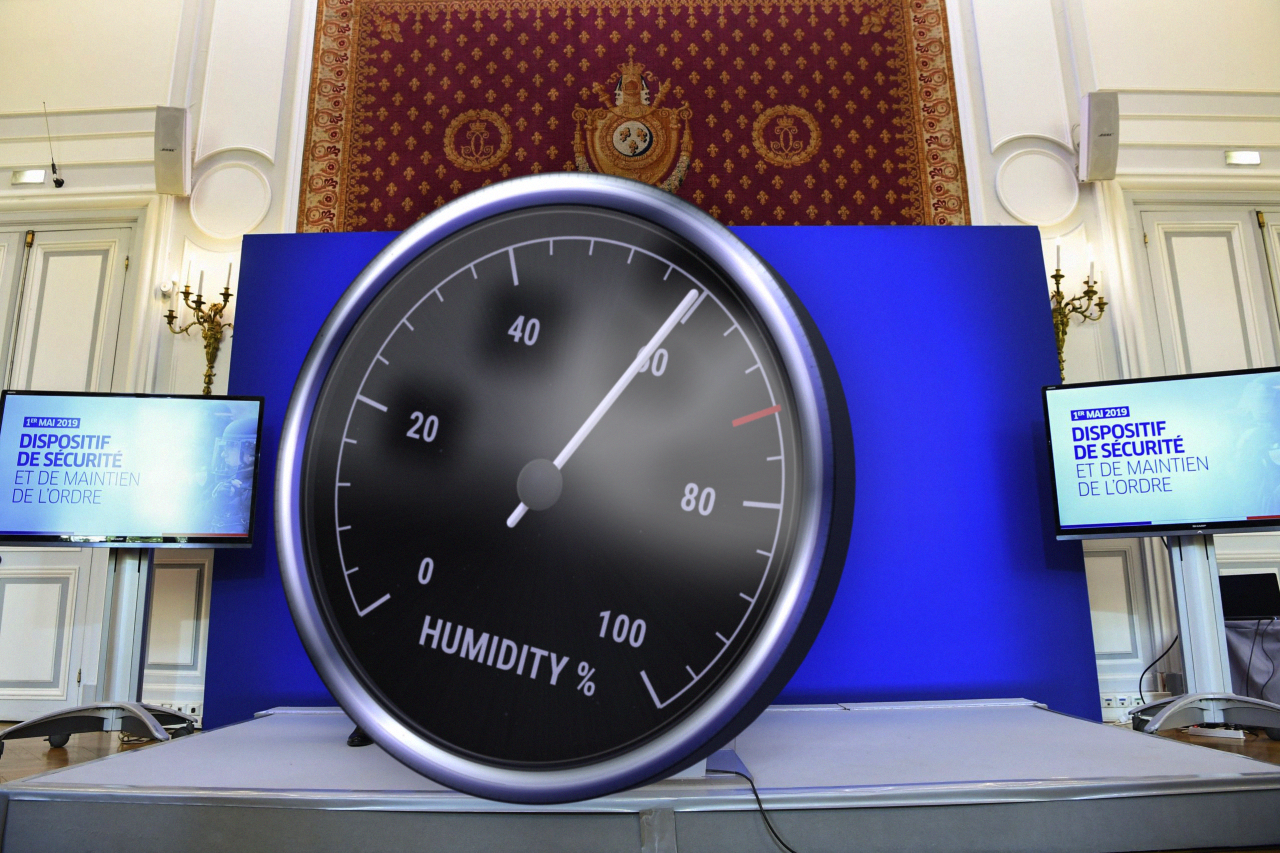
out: 60,%
